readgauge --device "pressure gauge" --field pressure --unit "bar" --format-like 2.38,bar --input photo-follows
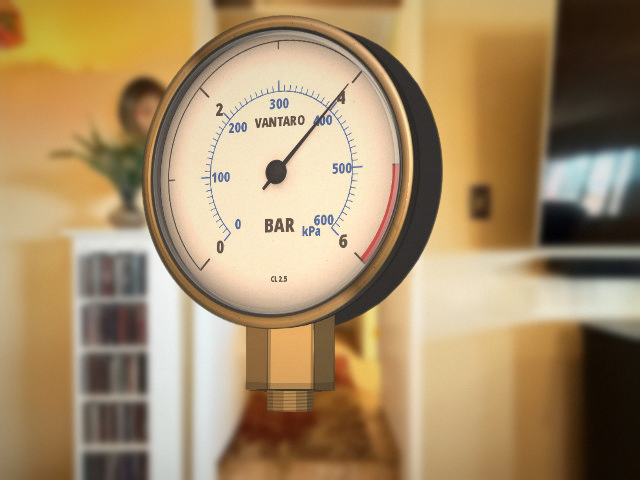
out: 4,bar
